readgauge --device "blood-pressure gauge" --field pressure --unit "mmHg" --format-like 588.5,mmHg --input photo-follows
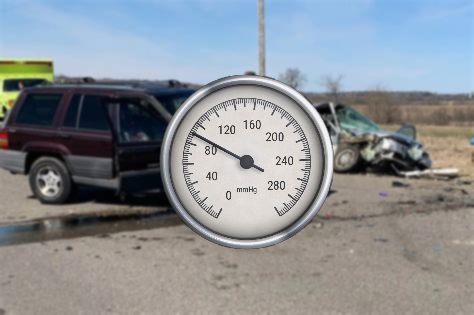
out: 90,mmHg
